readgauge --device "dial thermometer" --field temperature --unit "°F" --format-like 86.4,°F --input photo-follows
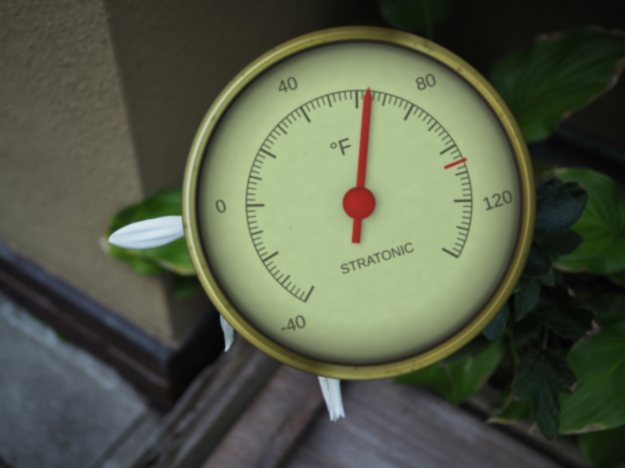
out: 64,°F
